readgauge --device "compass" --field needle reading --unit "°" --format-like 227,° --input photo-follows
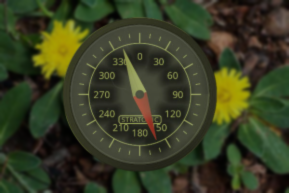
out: 160,°
